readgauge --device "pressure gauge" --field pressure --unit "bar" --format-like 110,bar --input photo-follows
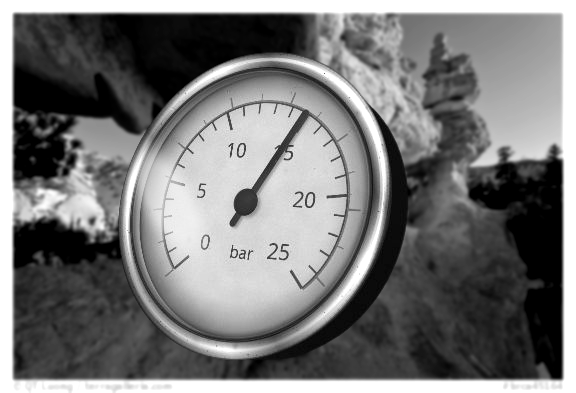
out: 15,bar
